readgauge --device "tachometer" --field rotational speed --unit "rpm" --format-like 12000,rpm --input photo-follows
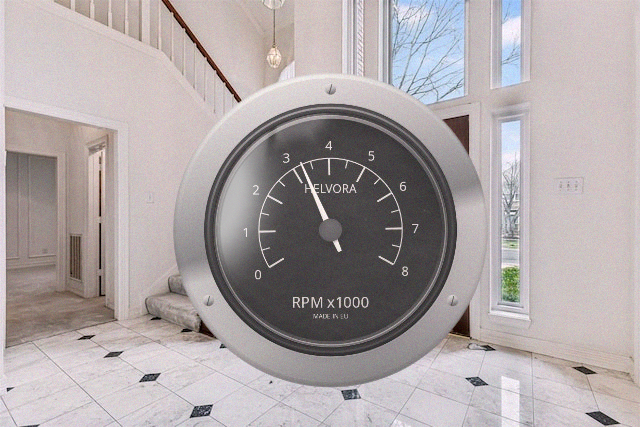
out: 3250,rpm
